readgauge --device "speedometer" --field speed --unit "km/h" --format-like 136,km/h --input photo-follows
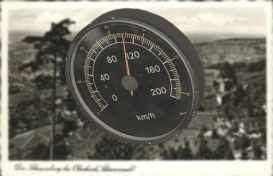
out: 110,km/h
